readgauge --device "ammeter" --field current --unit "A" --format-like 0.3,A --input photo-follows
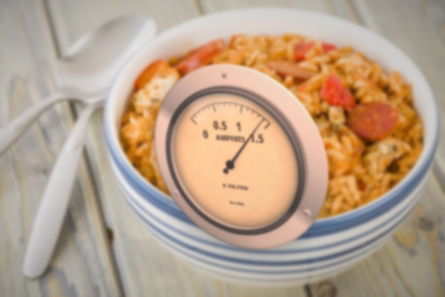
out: 1.4,A
